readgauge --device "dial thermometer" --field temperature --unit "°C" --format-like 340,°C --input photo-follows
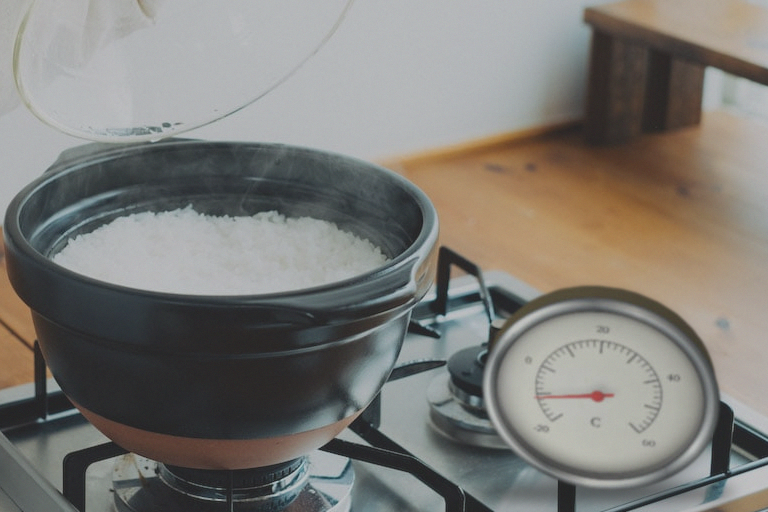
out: -10,°C
